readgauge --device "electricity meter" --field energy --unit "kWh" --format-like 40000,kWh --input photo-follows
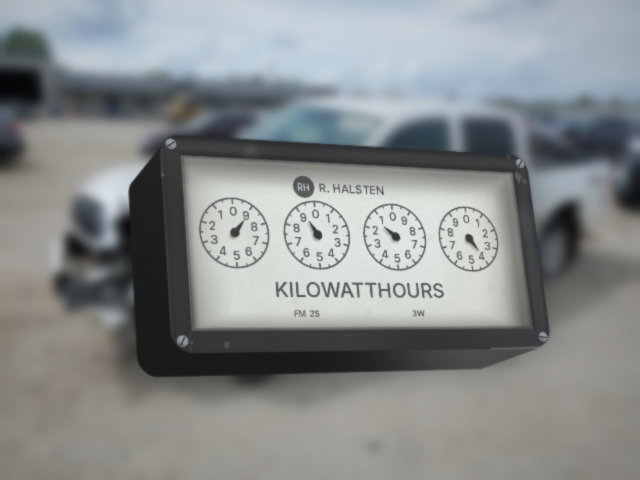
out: 8914,kWh
